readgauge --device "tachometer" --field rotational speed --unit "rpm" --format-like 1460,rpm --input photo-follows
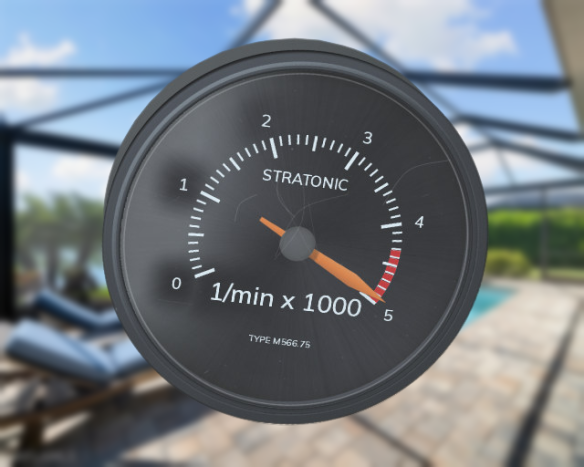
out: 4900,rpm
